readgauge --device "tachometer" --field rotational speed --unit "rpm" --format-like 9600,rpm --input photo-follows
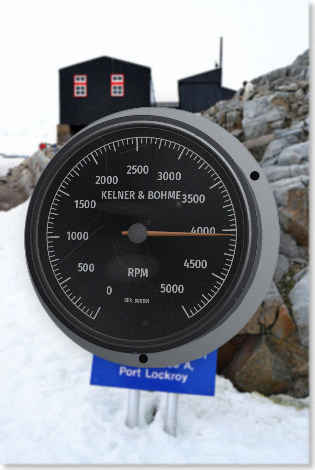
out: 4050,rpm
